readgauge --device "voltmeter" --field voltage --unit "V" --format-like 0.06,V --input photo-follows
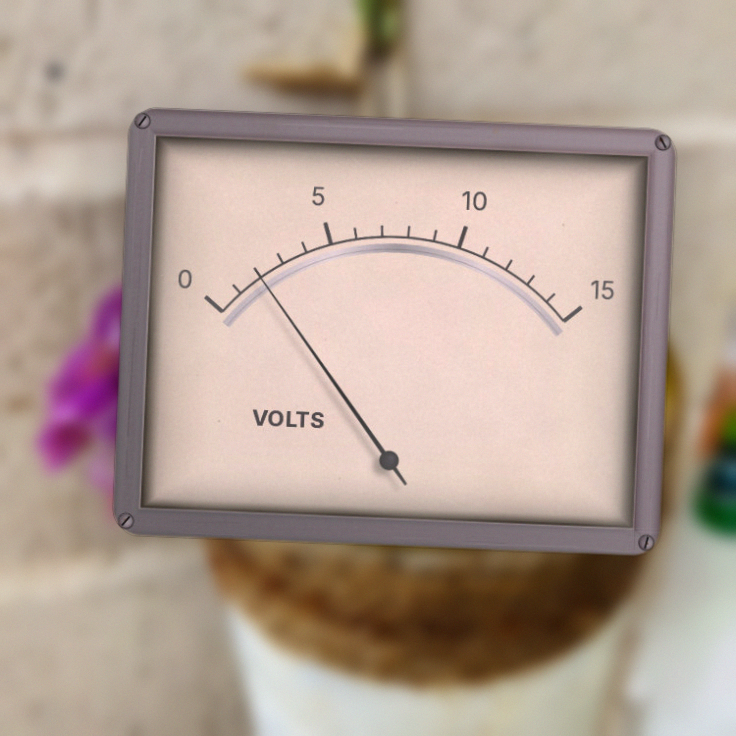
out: 2,V
